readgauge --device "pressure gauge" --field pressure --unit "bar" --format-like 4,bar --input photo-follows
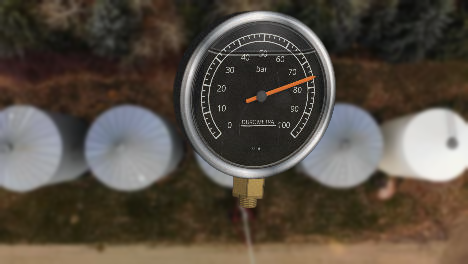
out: 76,bar
